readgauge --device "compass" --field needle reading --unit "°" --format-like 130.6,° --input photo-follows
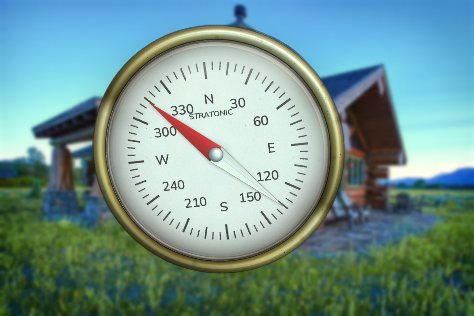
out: 315,°
